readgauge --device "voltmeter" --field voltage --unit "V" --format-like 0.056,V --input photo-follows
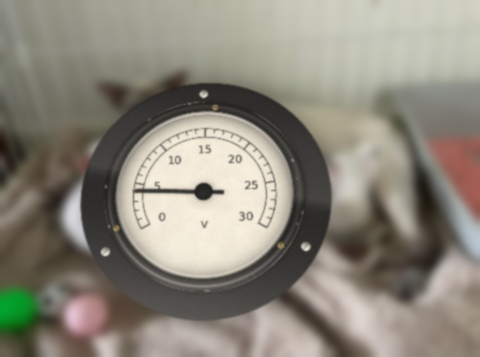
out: 4,V
